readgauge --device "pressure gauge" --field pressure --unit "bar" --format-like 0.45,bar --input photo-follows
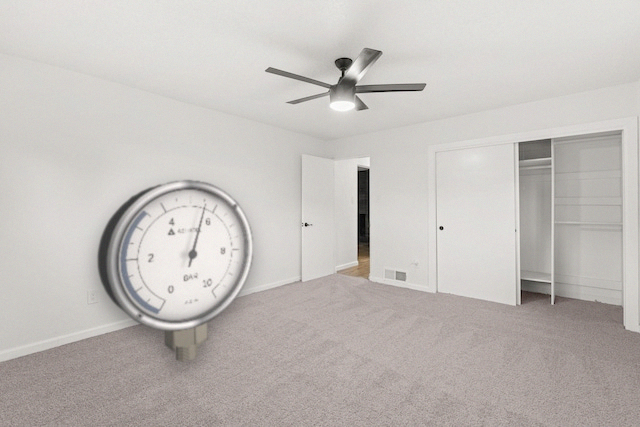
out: 5.5,bar
